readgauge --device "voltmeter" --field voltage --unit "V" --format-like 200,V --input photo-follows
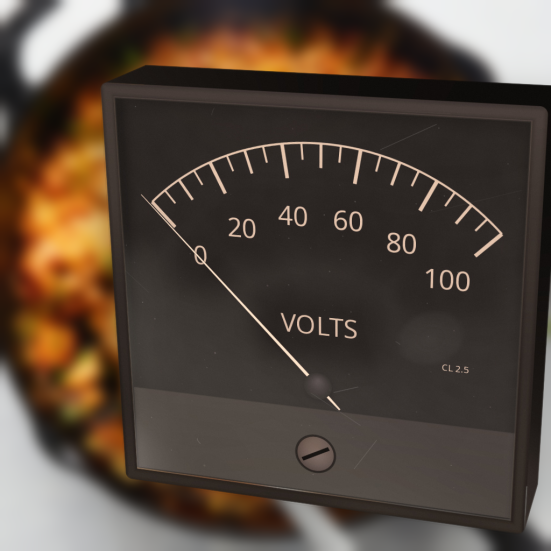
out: 0,V
